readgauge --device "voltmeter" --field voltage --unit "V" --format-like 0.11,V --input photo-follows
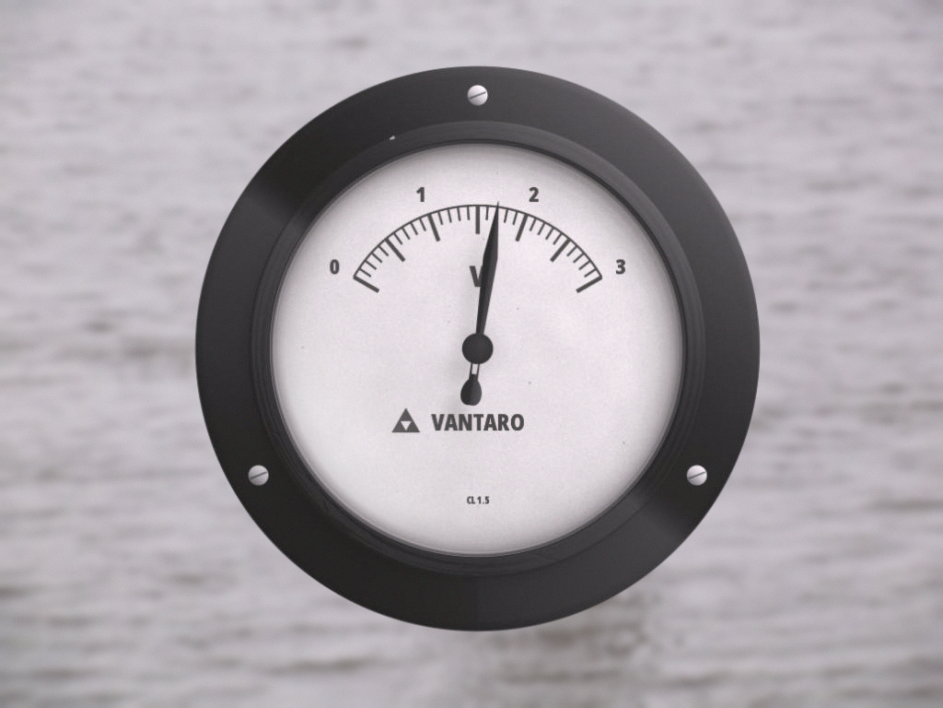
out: 1.7,V
